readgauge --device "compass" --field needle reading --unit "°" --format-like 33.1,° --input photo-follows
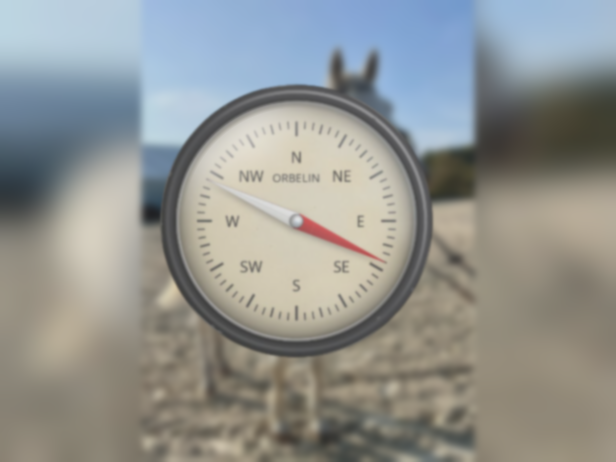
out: 115,°
